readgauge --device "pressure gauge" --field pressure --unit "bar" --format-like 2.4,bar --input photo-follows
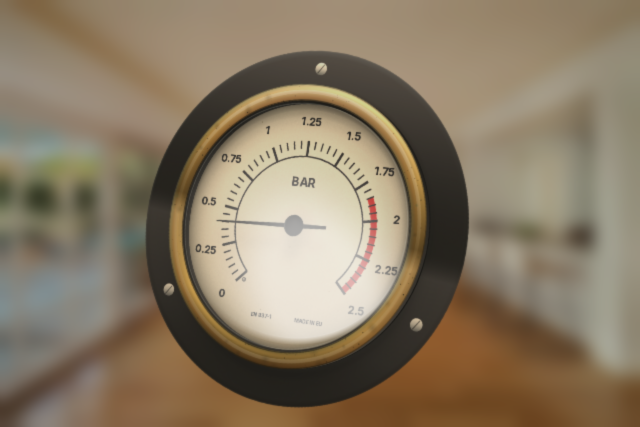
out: 0.4,bar
